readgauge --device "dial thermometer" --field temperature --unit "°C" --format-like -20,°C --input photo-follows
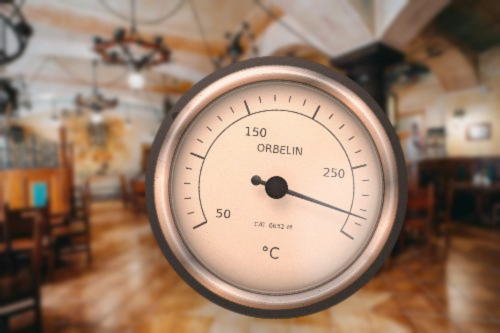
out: 285,°C
